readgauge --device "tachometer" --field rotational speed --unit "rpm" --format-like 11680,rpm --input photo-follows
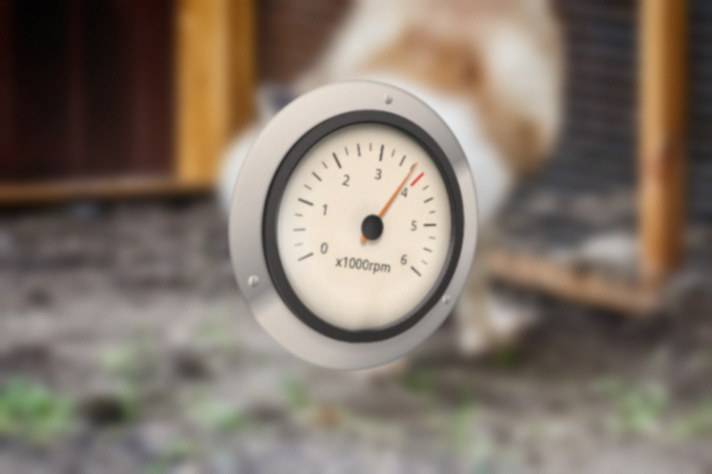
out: 3750,rpm
